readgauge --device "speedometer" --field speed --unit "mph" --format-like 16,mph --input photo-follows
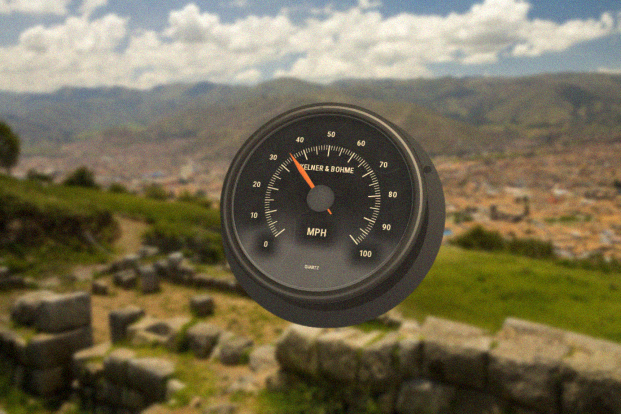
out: 35,mph
